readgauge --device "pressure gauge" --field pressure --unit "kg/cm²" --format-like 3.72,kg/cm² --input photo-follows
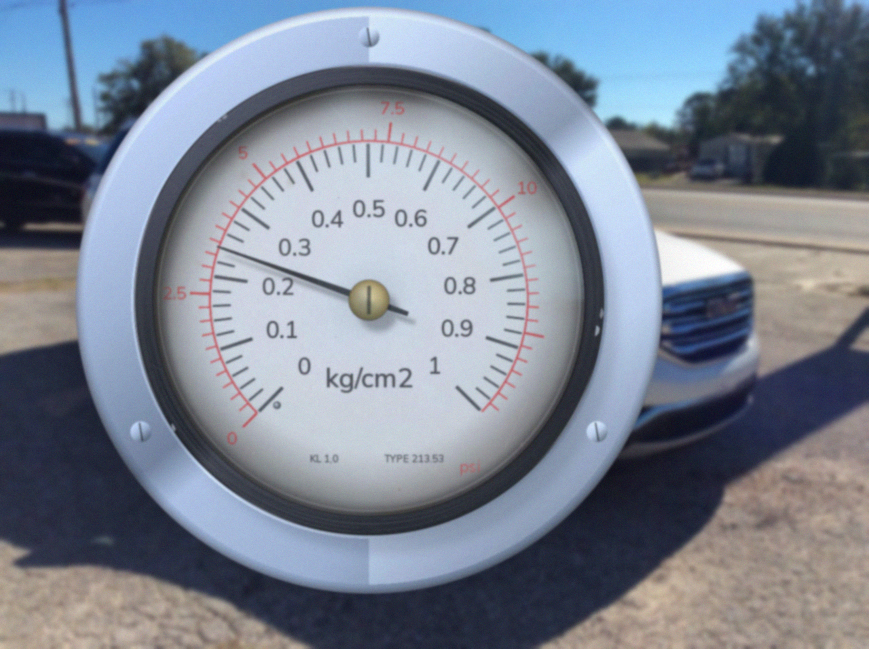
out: 0.24,kg/cm²
